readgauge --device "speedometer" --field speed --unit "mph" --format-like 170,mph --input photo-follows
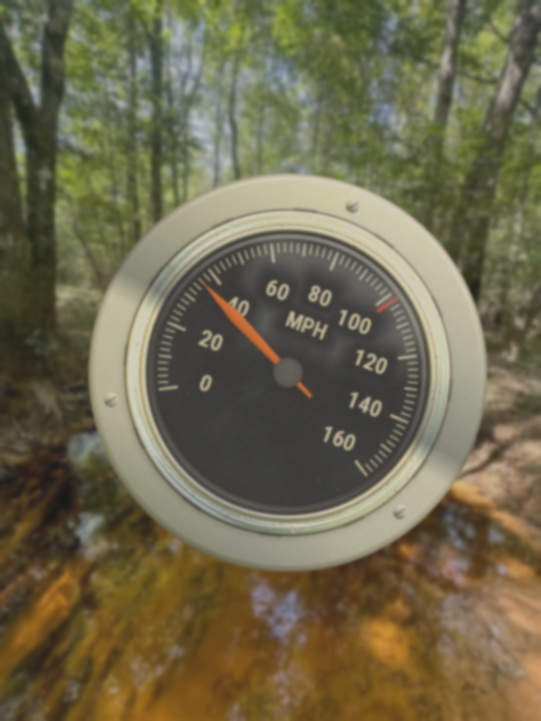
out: 36,mph
